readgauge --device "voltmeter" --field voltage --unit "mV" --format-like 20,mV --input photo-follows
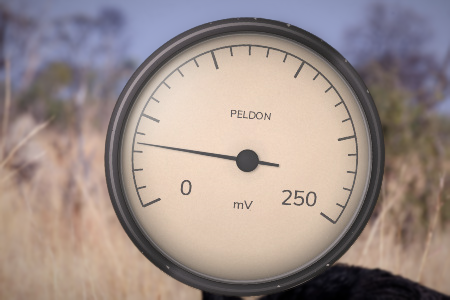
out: 35,mV
